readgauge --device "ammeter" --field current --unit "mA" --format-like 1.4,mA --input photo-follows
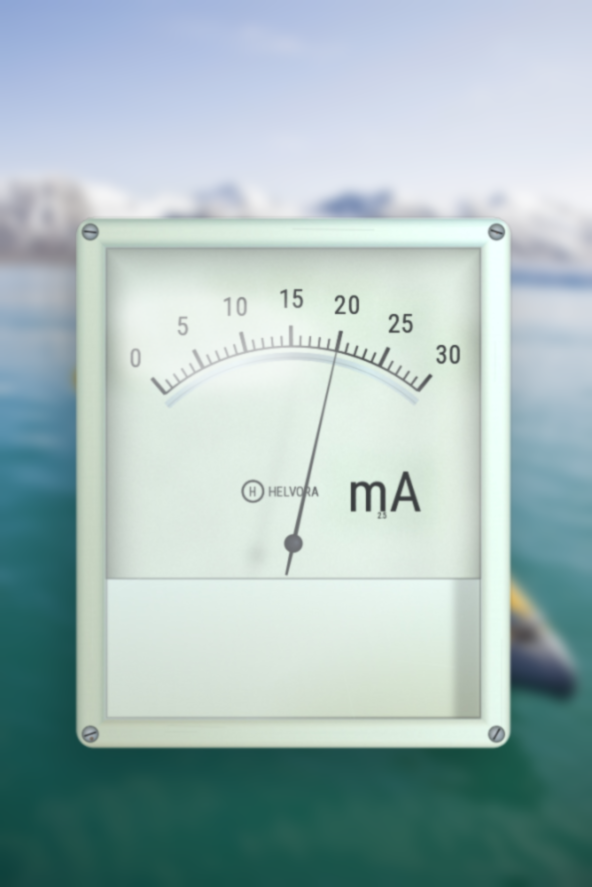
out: 20,mA
